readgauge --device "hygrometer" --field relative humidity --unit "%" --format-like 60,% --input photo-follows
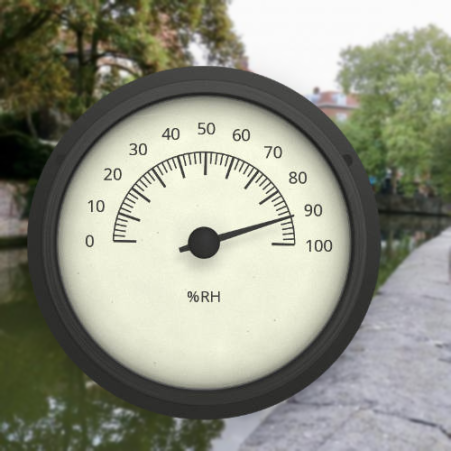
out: 90,%
